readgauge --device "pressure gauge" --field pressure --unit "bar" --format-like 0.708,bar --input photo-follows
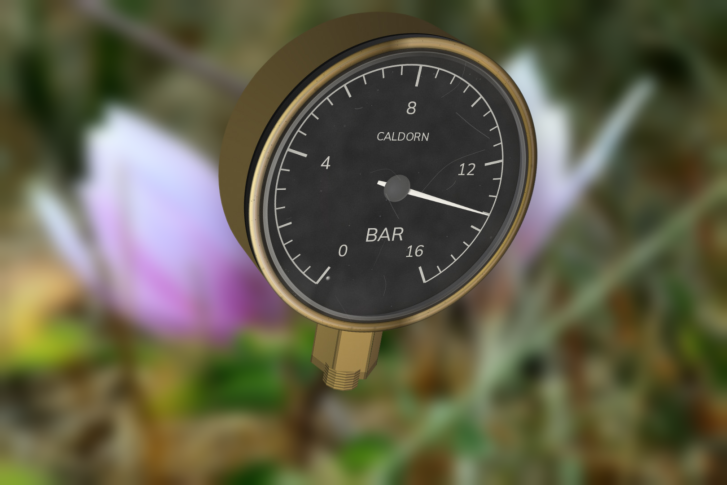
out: 13.5,bar
